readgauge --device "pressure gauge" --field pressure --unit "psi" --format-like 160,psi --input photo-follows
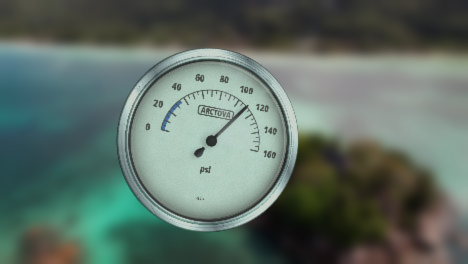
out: 110,psi
